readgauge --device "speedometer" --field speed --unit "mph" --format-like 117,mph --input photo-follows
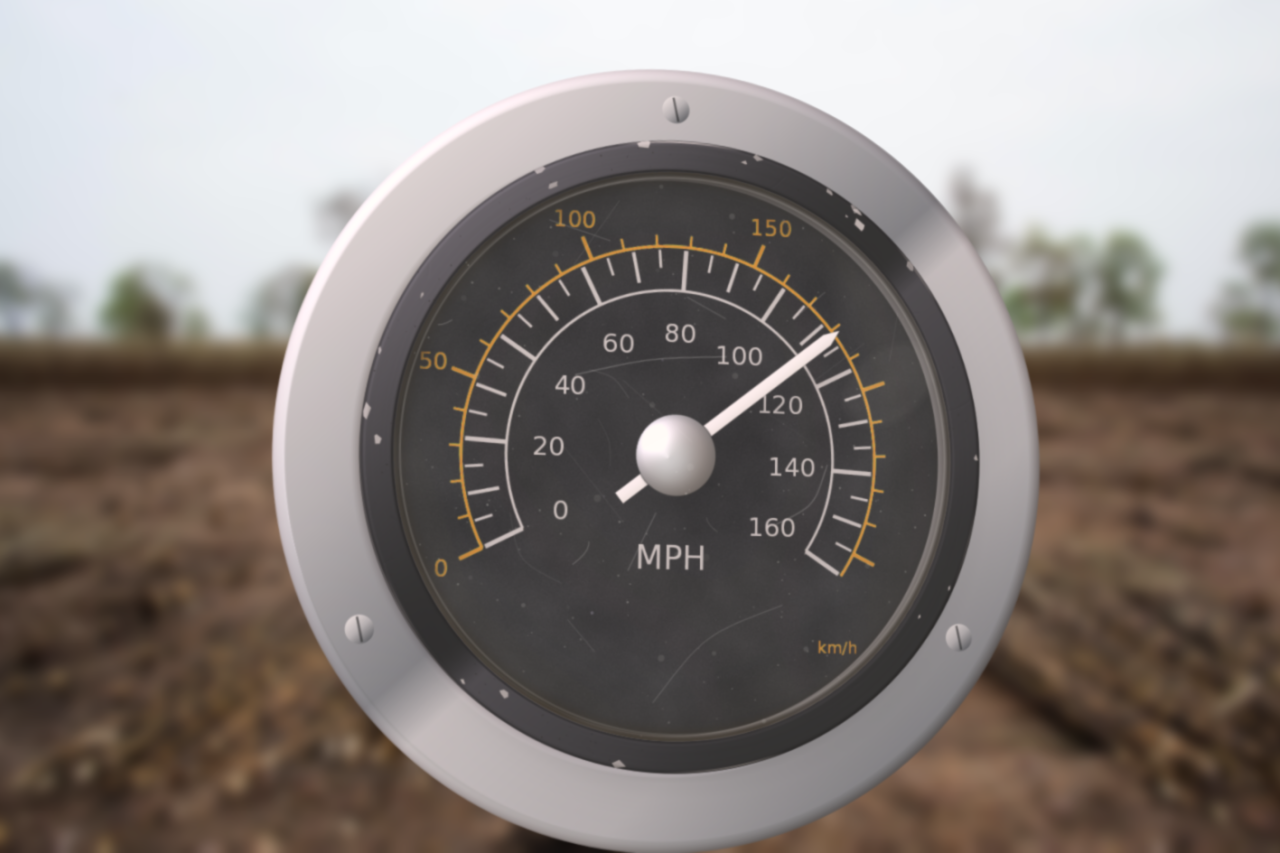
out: 112.5,mph
